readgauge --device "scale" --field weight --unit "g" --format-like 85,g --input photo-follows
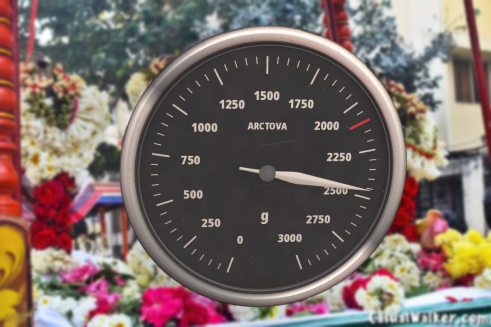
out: 2450,g
